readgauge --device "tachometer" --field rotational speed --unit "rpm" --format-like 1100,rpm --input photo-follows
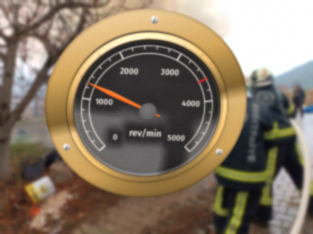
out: 1300,rpm
